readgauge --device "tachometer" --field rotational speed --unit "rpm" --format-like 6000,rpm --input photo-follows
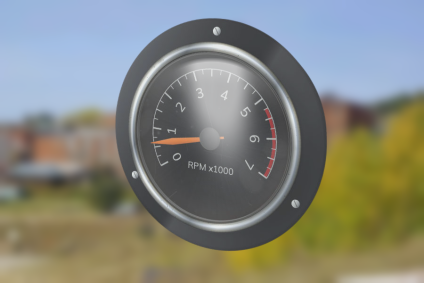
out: 625,rpm
